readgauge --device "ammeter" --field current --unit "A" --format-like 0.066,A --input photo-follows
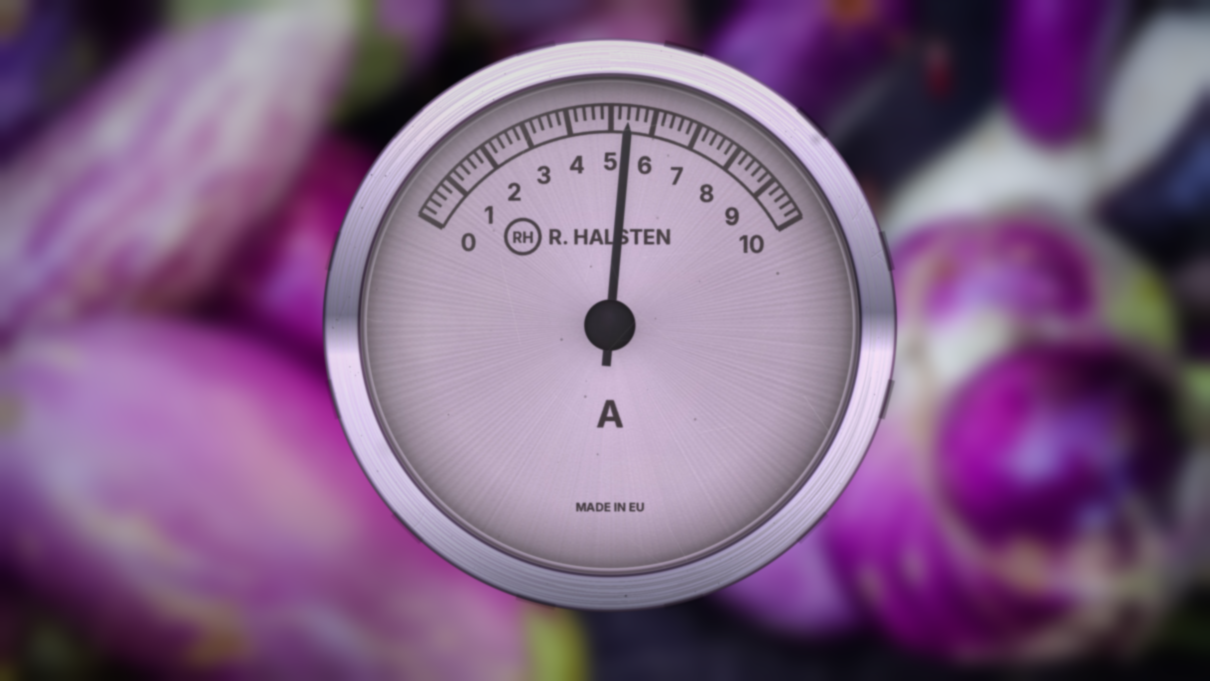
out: 5.4,A
